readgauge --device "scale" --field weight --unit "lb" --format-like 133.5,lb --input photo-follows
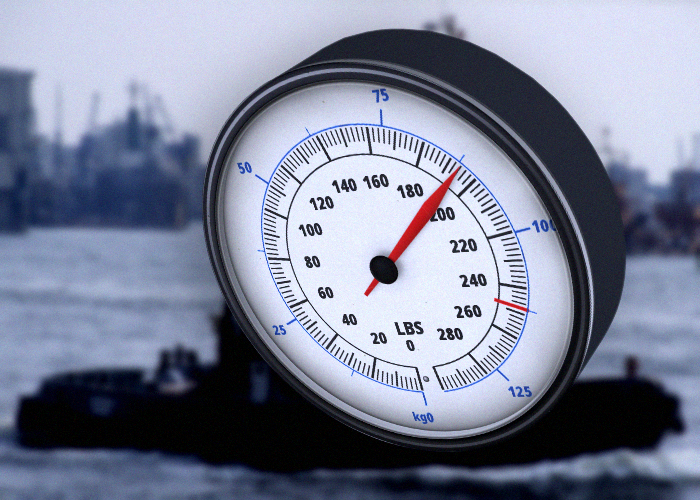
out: 194,lb
